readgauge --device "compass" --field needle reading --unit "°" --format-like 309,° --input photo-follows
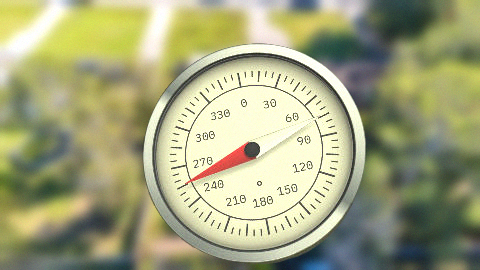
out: 255,°
